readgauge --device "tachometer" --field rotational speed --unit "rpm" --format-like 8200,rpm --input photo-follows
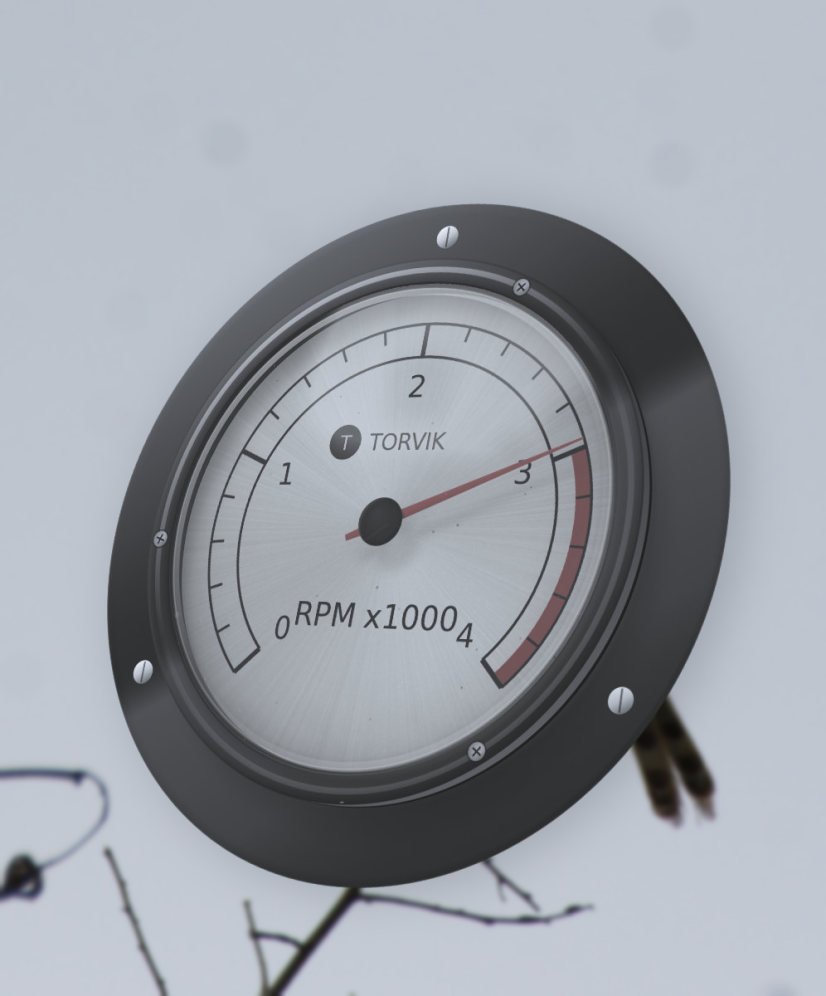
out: 3000,rpm
